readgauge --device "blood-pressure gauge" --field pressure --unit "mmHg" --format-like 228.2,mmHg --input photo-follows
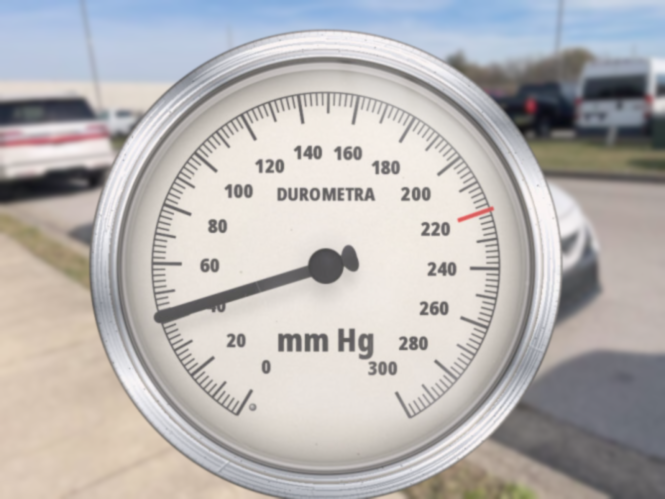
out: 42,mmHg
